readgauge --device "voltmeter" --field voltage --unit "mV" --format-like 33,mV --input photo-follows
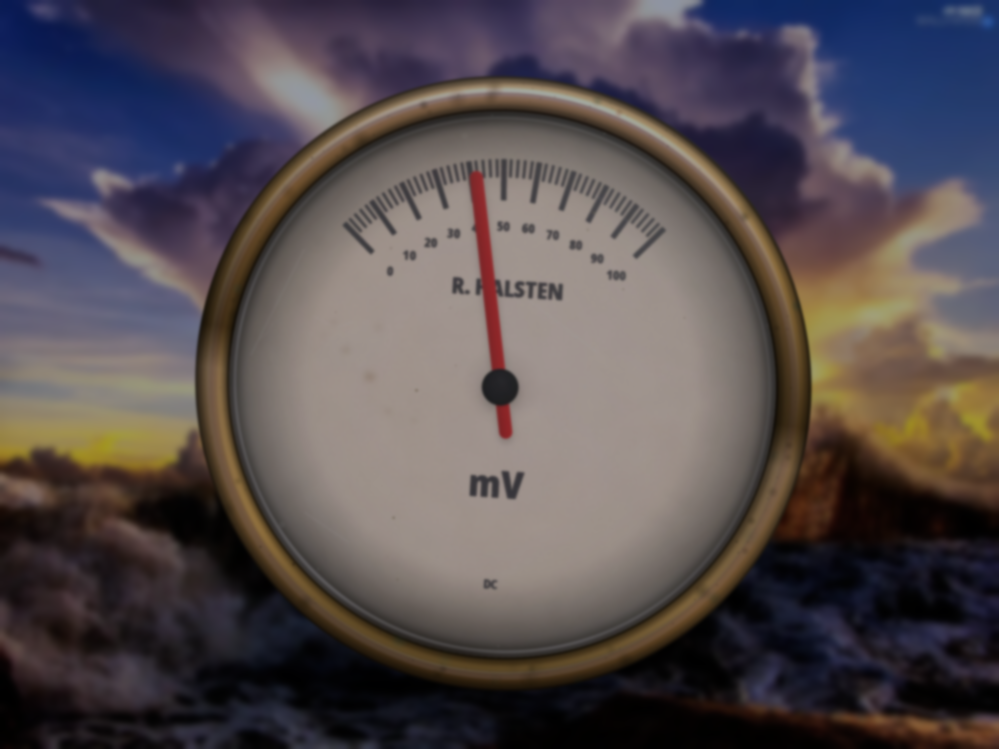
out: 42,mV
